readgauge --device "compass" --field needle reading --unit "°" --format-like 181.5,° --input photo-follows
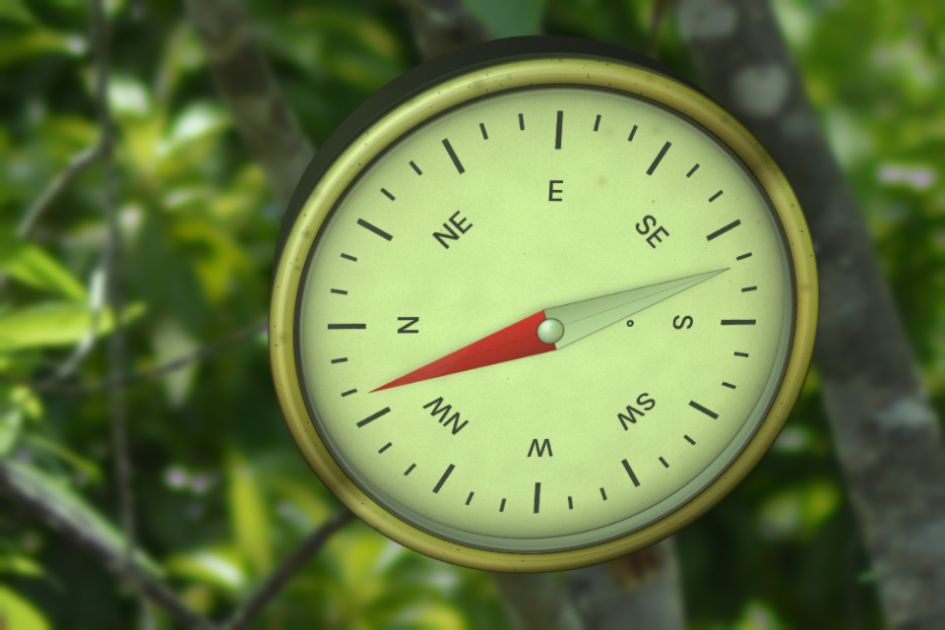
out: 340,°
